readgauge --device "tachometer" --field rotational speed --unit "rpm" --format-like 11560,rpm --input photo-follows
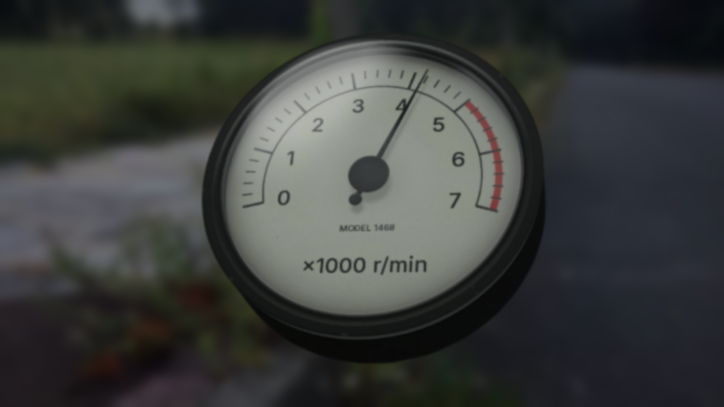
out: 4200,rpm
